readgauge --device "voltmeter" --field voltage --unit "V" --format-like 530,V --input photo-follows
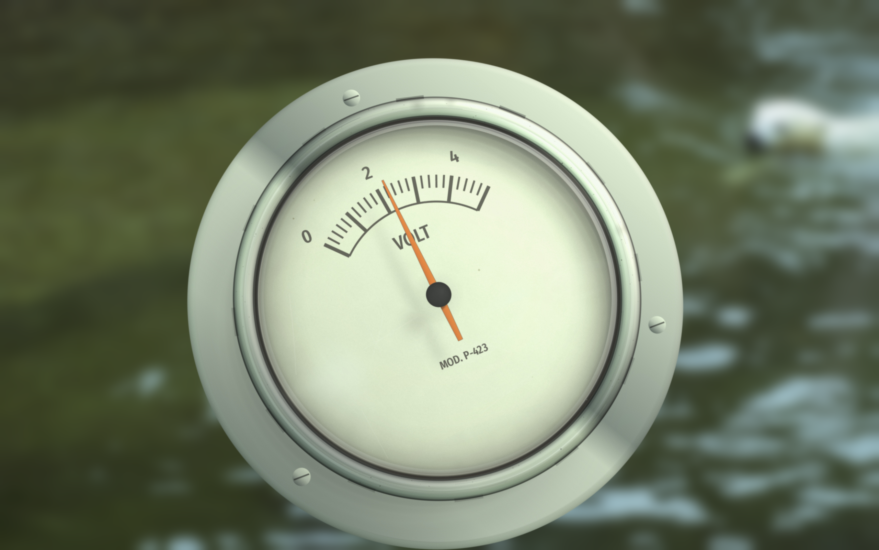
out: 2.2,V
